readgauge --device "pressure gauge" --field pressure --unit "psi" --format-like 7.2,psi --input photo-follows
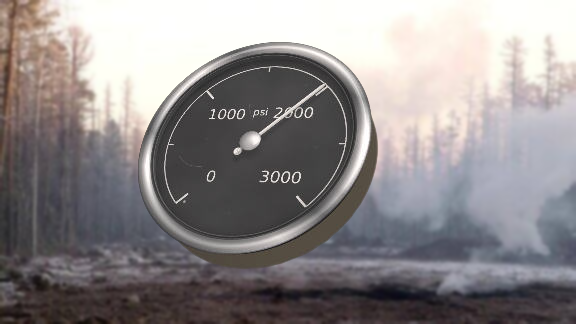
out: 2000,psi
